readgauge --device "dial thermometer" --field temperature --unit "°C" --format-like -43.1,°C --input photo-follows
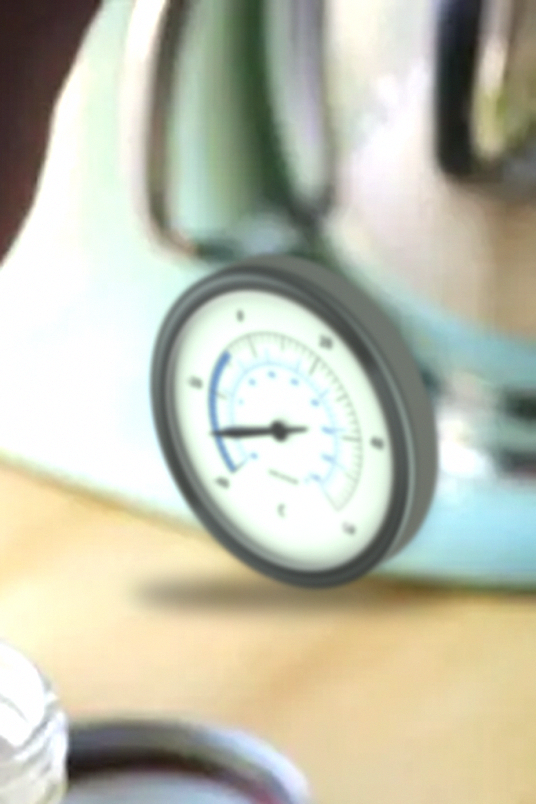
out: -30,°C
